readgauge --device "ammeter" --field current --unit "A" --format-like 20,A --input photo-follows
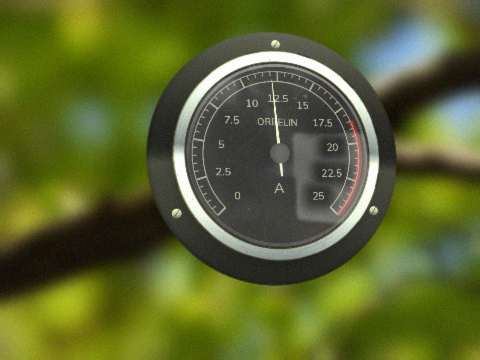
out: 12,A
